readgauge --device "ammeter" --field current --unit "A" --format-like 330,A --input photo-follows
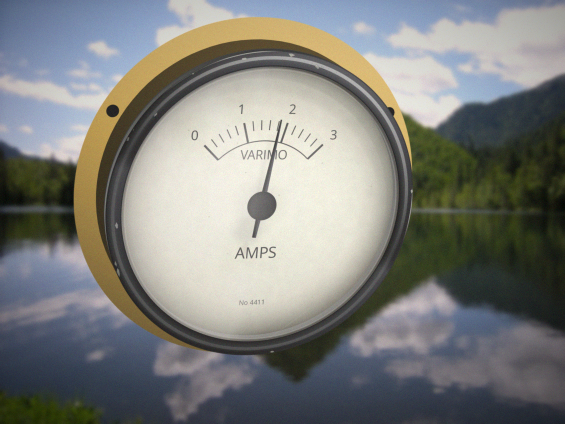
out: 1.8,A
